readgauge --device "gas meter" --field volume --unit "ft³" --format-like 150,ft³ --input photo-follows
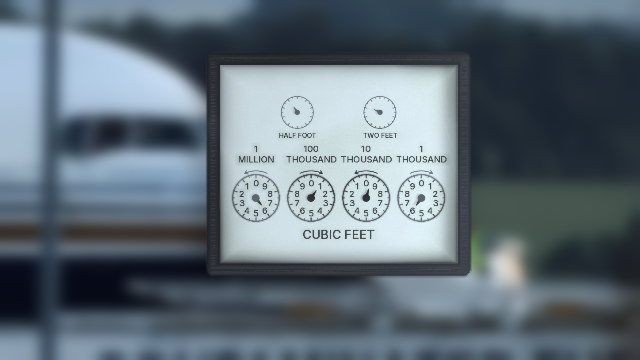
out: 609600,ft³
